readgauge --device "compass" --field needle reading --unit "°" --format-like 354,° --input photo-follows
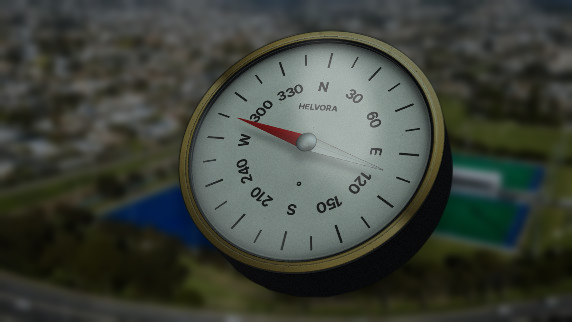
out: 285,°
